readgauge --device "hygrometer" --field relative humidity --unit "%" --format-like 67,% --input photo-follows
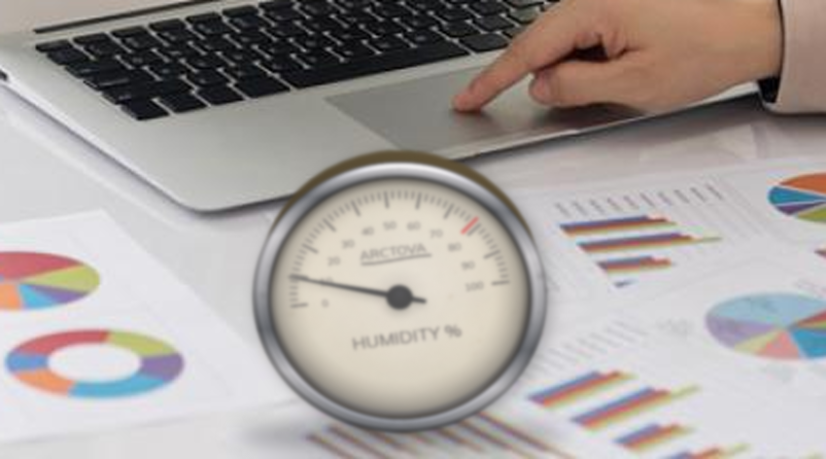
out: 10,%
